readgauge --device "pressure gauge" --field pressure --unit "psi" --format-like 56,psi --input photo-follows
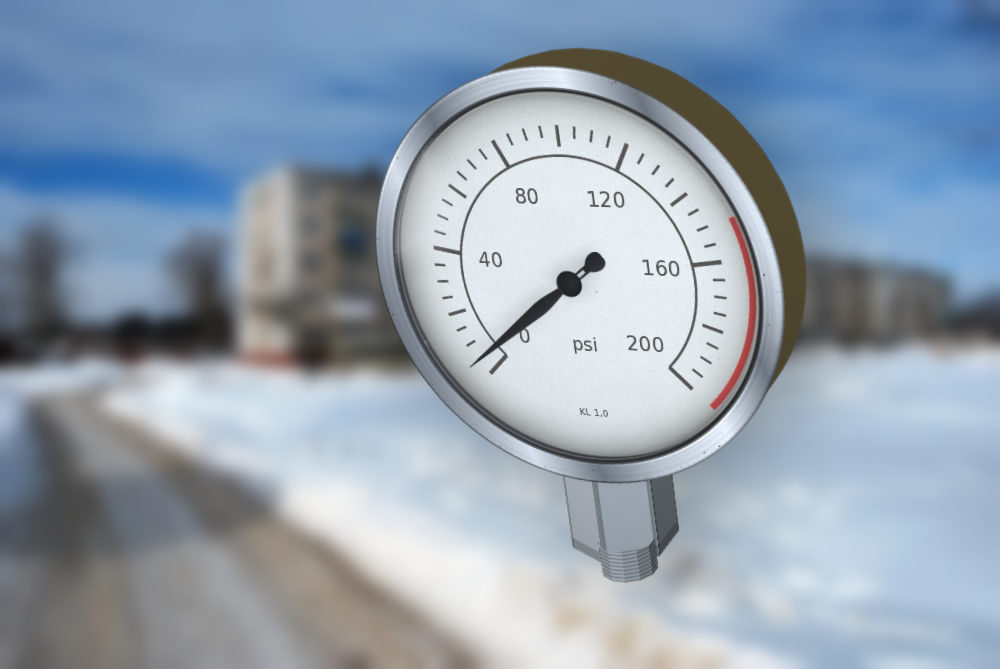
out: 5,psi
